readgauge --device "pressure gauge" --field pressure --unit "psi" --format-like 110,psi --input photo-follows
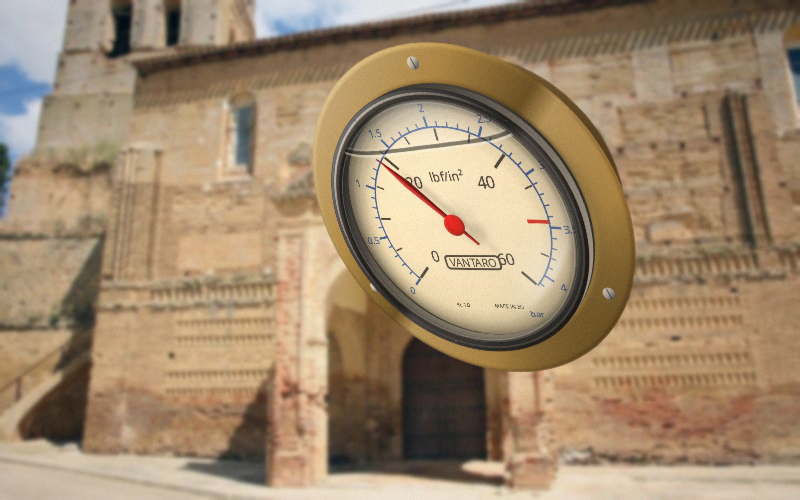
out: 20,psi
